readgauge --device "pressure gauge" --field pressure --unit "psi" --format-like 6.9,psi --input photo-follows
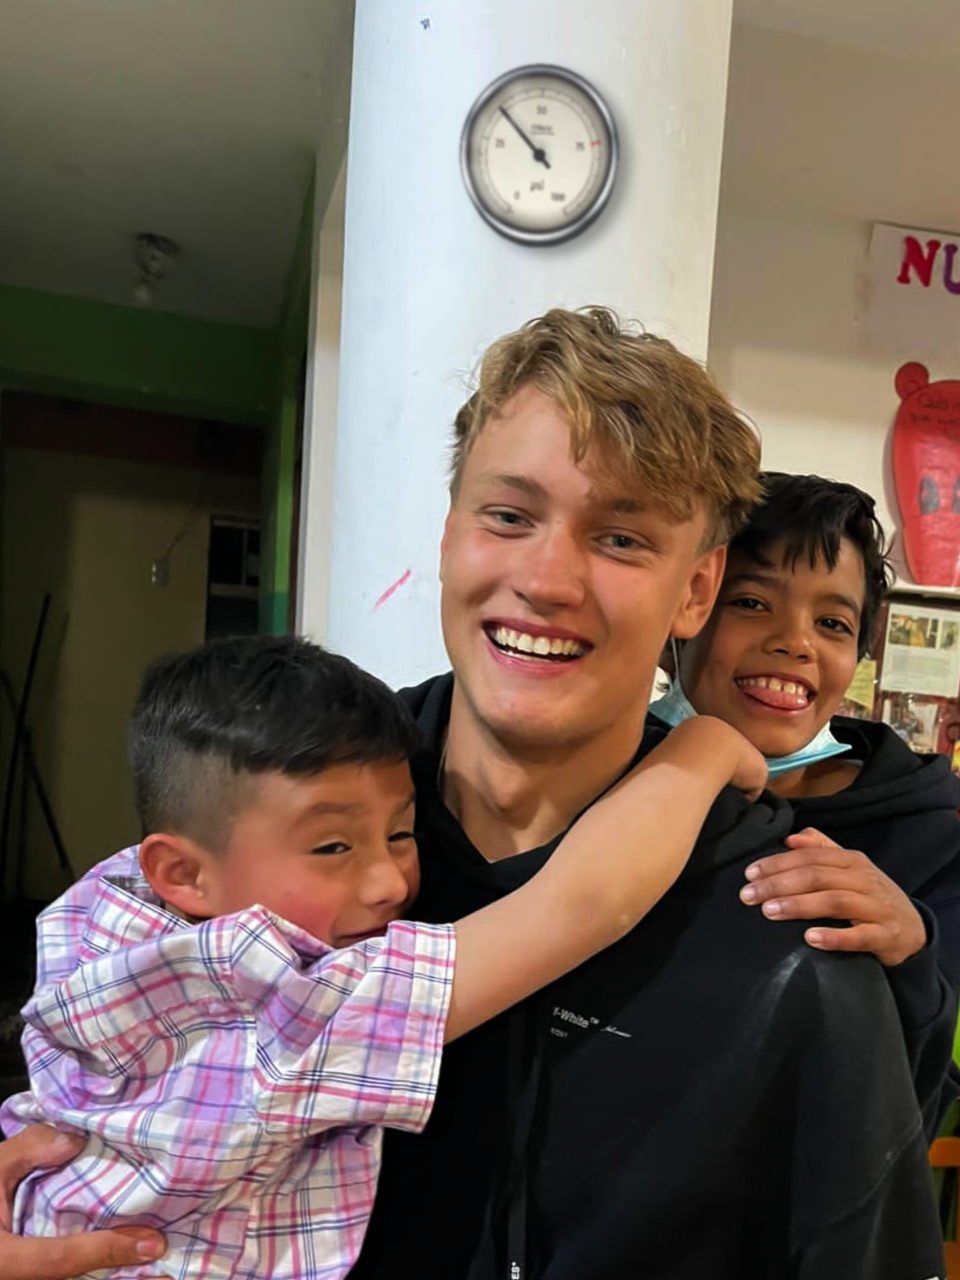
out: 35,psi
